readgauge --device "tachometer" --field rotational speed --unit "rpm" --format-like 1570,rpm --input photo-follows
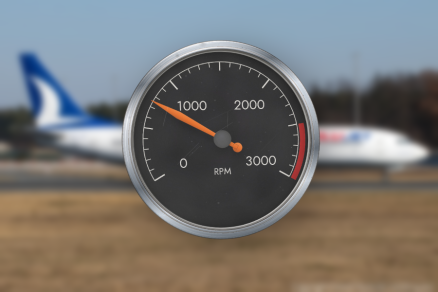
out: 750,rpm
